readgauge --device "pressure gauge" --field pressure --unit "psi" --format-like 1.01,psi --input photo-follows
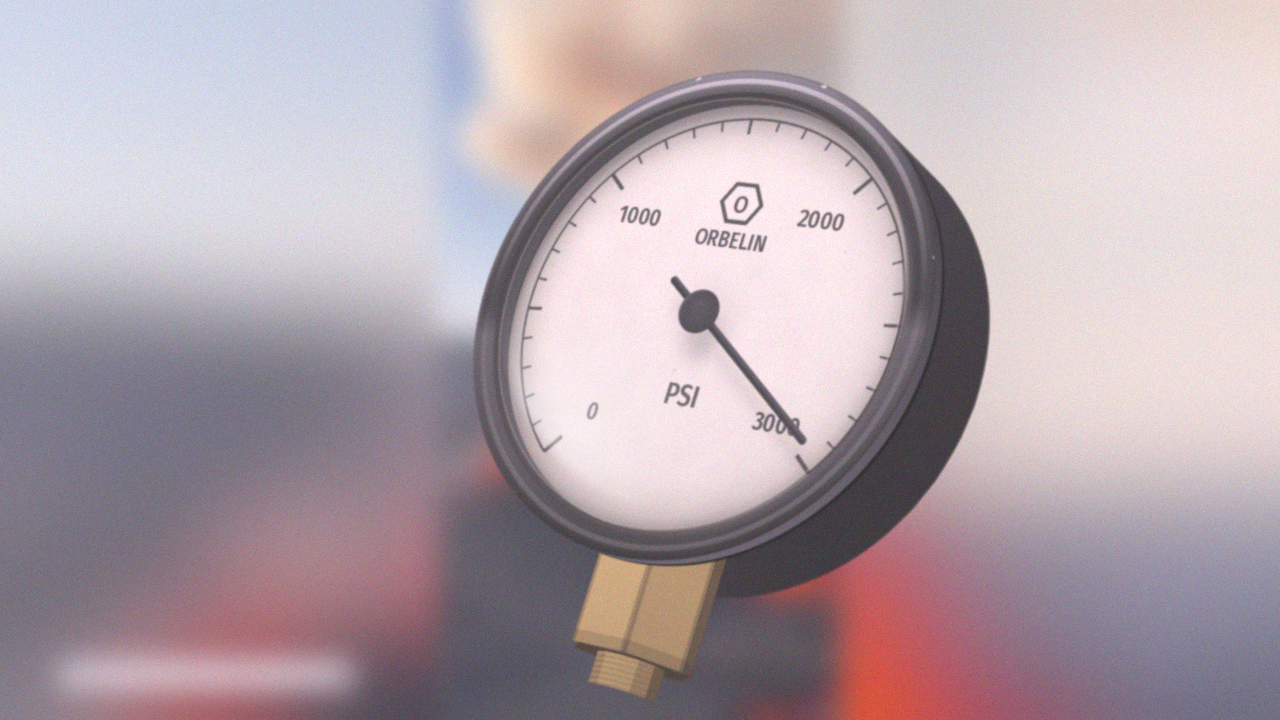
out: 2950,psi
